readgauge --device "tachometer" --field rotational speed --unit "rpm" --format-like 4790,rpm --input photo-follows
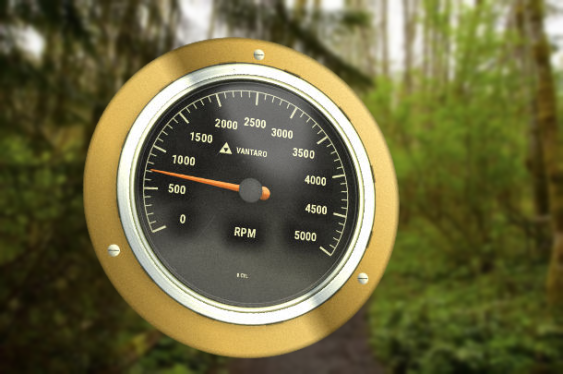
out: 700,rpm
